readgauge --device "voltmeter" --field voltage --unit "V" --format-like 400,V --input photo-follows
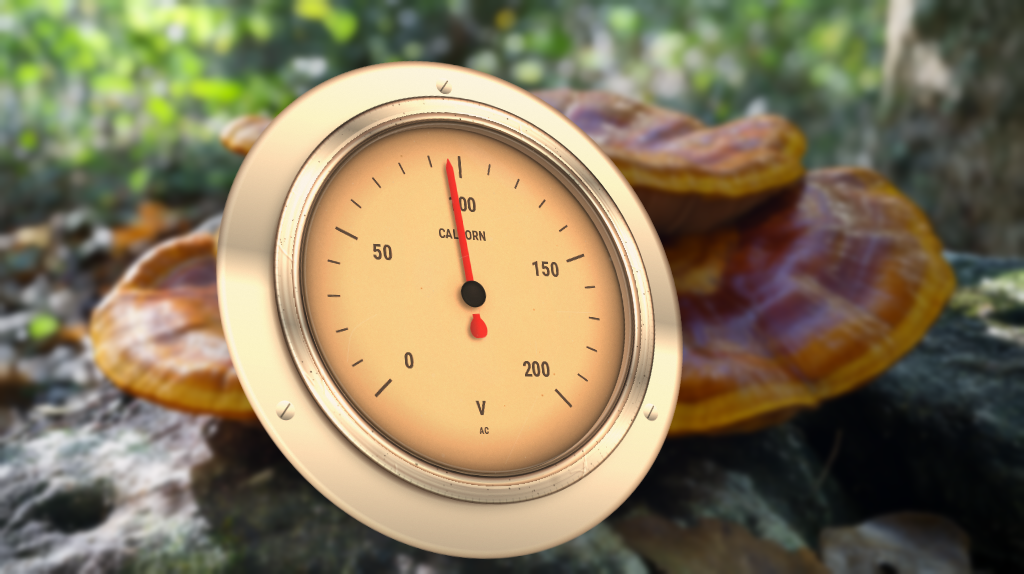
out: 95,V
